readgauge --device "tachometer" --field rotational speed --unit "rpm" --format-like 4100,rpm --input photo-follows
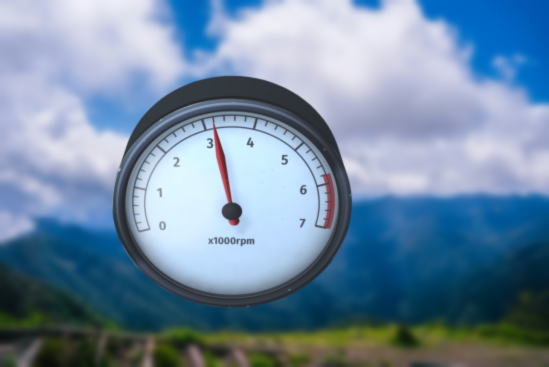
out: 3200,rpm
